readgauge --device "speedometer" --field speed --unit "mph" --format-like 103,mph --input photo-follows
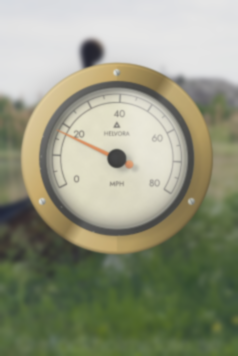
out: 17.5,mph
